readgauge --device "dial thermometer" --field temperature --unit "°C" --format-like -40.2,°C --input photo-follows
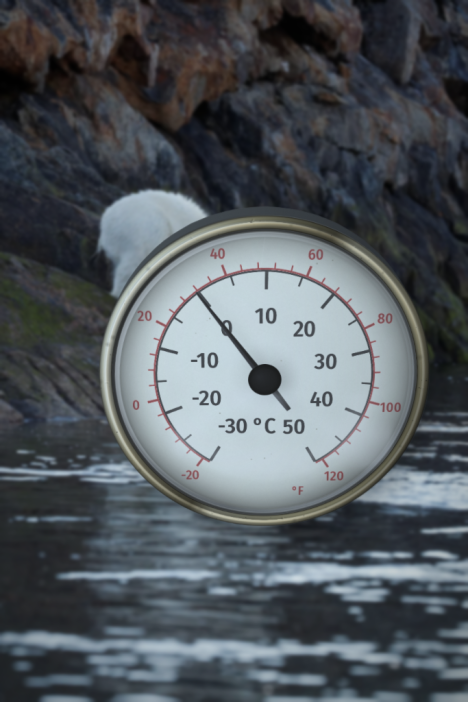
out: 0,°C
